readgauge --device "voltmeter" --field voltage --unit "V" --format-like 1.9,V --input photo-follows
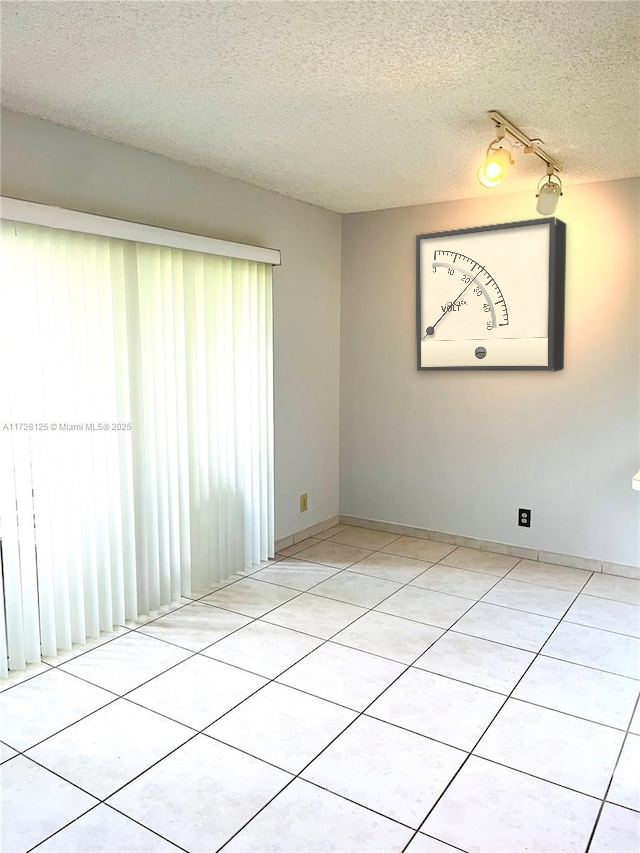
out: 24,V
